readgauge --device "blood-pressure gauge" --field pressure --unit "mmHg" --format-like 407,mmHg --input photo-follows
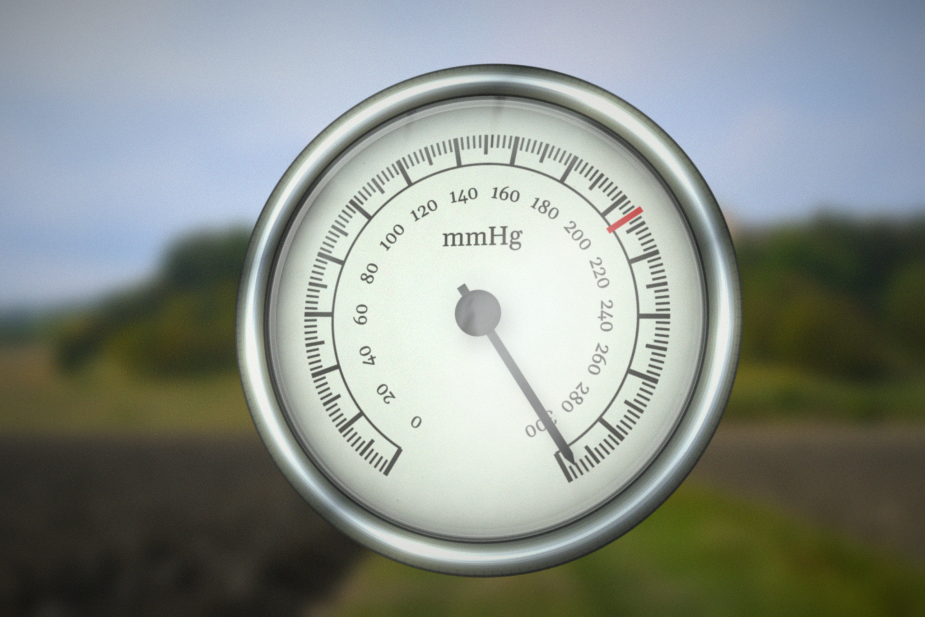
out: 296,mmHg
